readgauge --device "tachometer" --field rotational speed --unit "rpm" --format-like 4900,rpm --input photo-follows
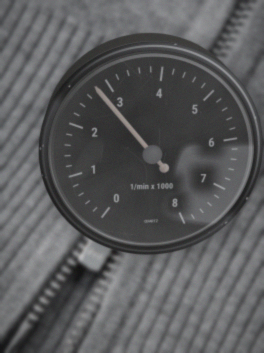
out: 2800,rpm
